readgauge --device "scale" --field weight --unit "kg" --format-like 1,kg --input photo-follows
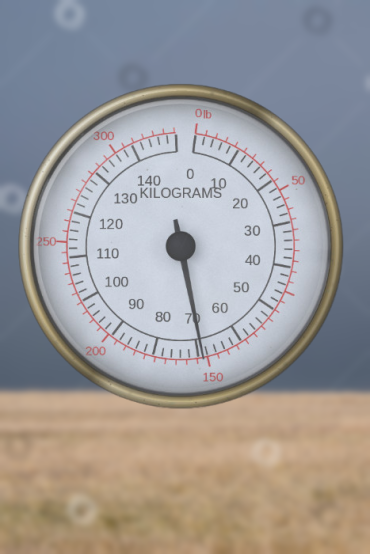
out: 69,kg
